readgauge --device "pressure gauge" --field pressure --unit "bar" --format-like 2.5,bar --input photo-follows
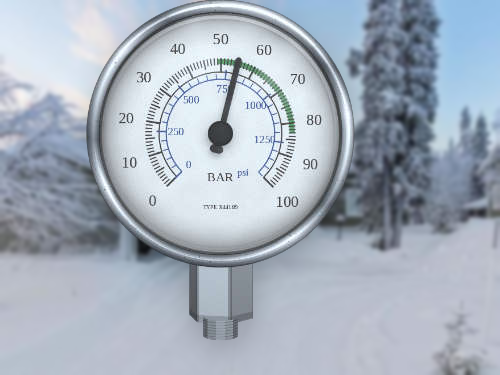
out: 55,bar
